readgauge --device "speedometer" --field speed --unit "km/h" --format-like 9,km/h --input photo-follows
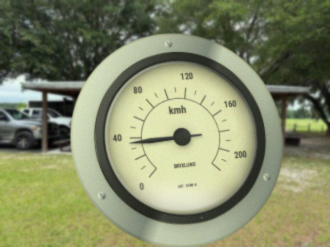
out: 35,km/h
